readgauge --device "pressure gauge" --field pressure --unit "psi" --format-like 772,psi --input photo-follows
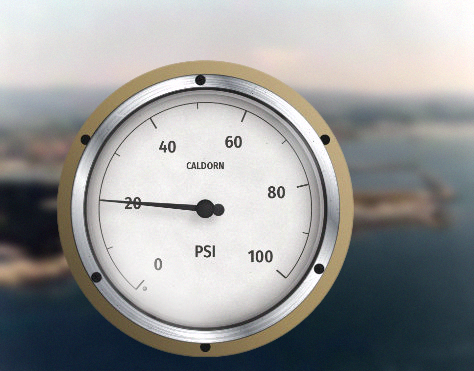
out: 20,psi
